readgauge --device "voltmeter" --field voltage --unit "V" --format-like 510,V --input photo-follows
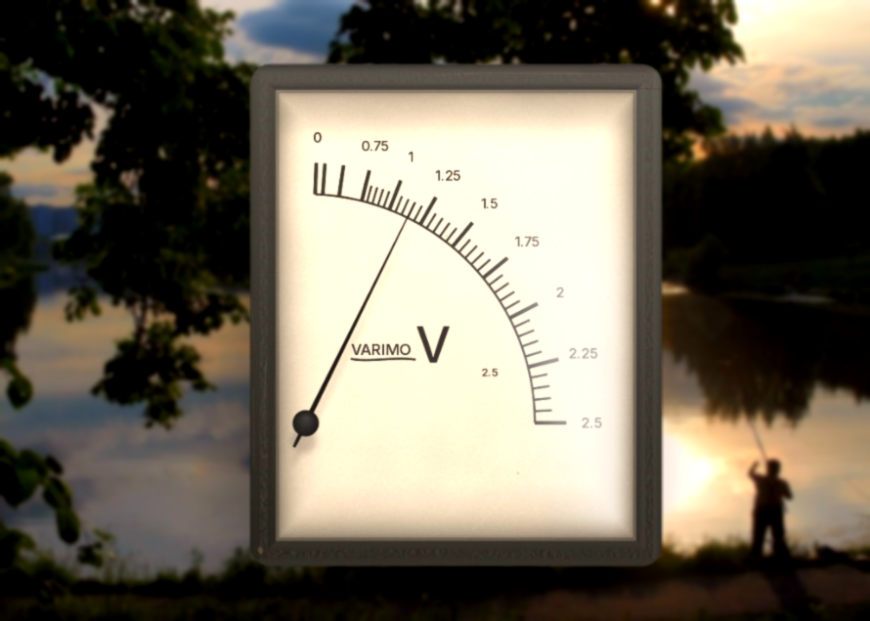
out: 1.15,V
